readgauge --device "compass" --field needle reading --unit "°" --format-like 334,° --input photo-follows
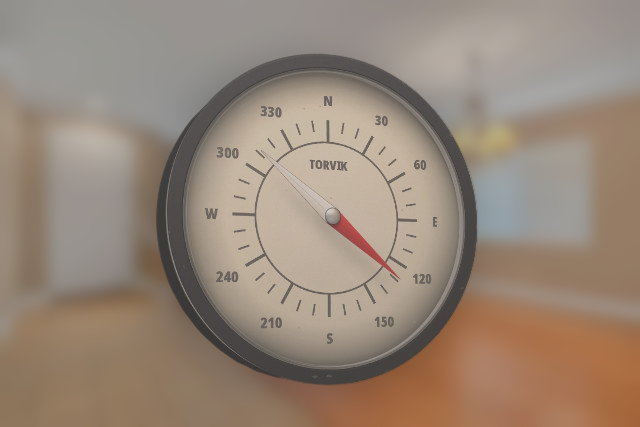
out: 130,°
